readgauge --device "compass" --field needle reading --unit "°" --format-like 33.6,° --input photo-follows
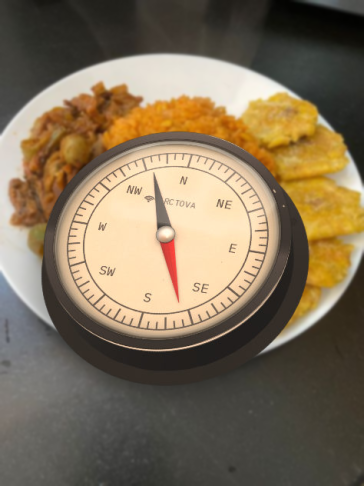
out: 155,°
